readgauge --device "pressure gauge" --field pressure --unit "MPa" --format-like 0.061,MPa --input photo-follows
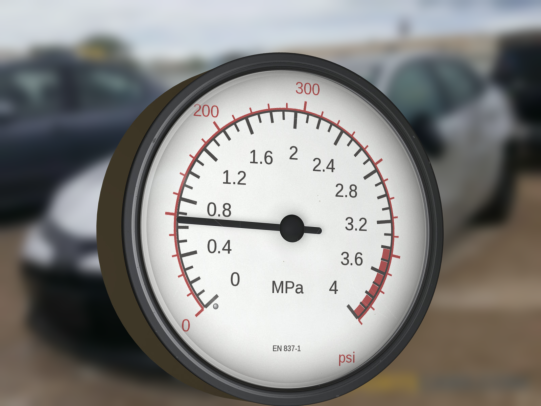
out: 0.65,MPa
